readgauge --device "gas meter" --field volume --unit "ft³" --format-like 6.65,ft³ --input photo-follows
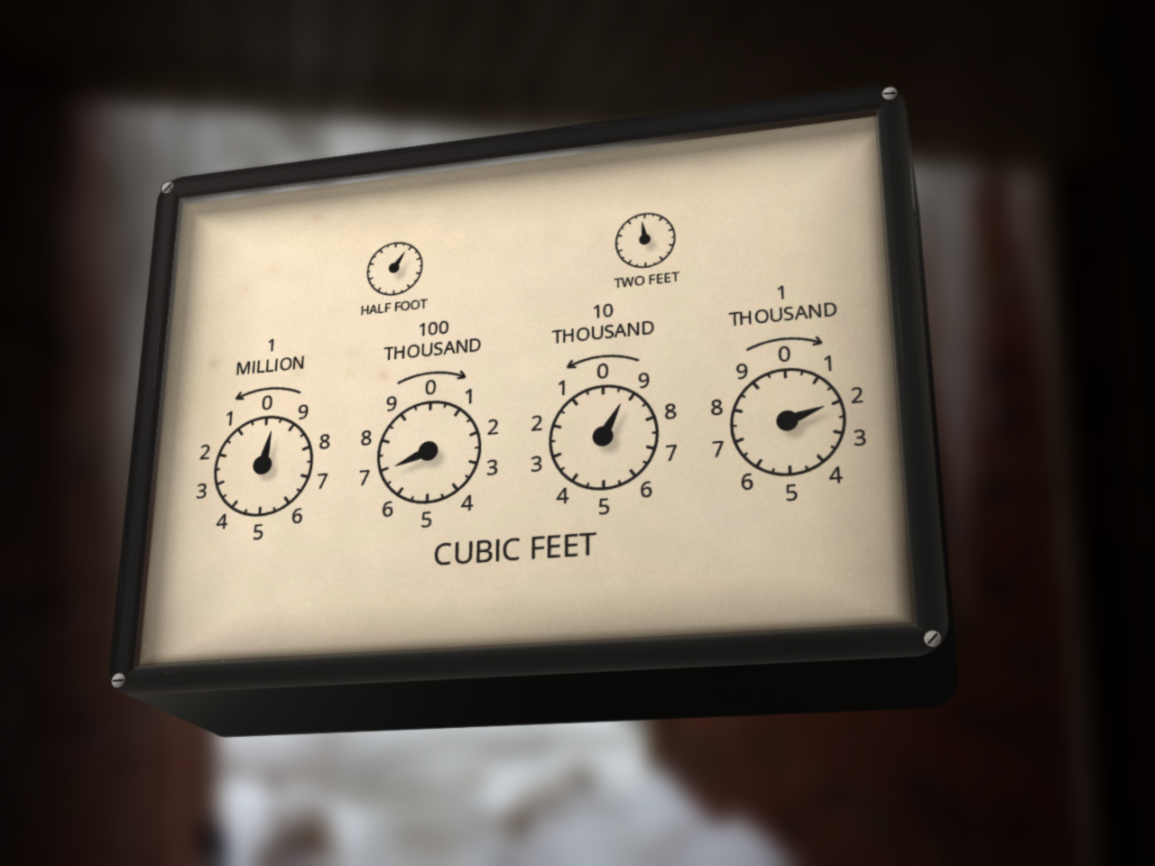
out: 969200,ft³
